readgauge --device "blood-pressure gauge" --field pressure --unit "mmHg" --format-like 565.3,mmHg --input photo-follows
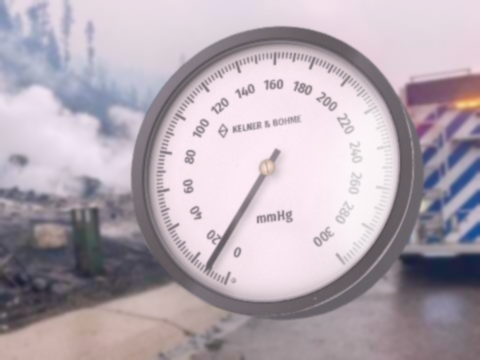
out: 10,mmHg
